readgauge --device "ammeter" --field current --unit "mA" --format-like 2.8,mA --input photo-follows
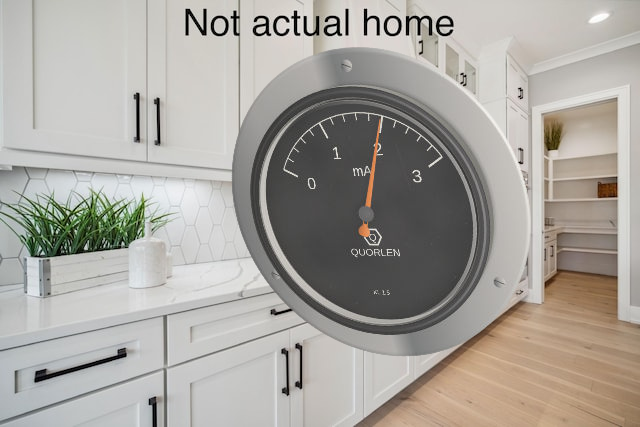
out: 2,mA
